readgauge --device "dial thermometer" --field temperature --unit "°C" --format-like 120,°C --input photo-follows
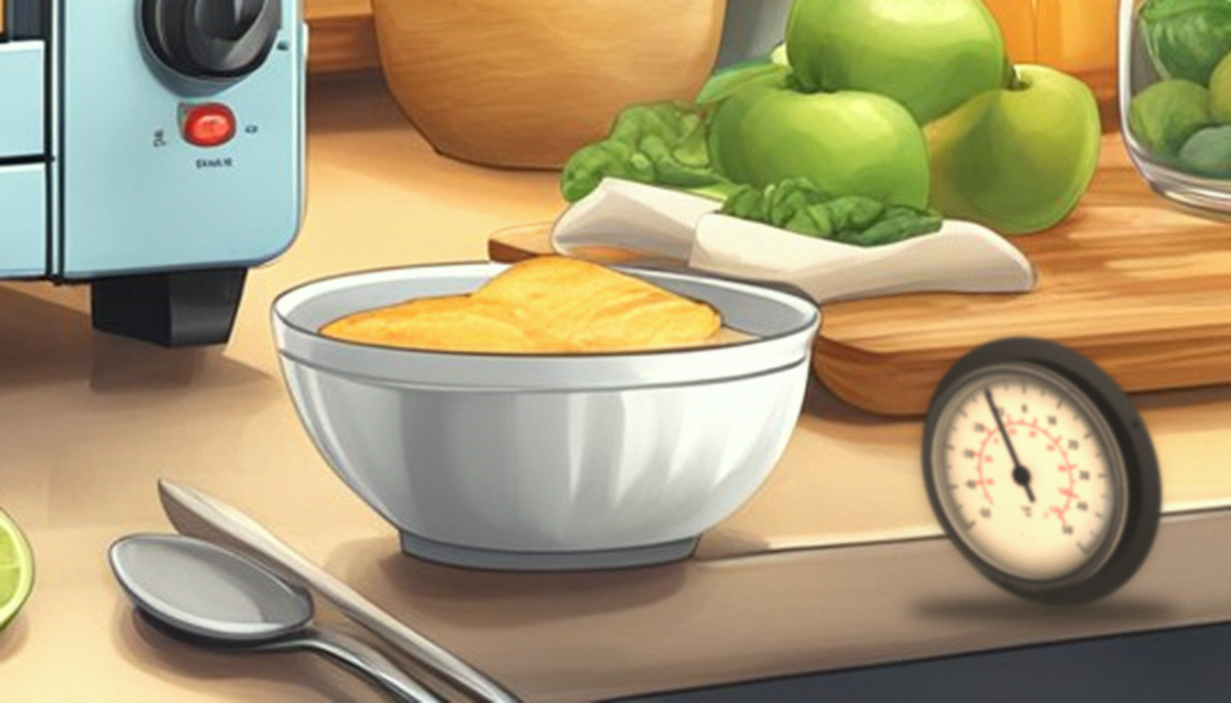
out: -10,°C
